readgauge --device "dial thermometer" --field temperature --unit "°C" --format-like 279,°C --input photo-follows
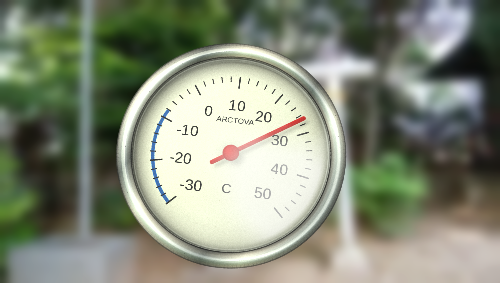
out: 27,°C
